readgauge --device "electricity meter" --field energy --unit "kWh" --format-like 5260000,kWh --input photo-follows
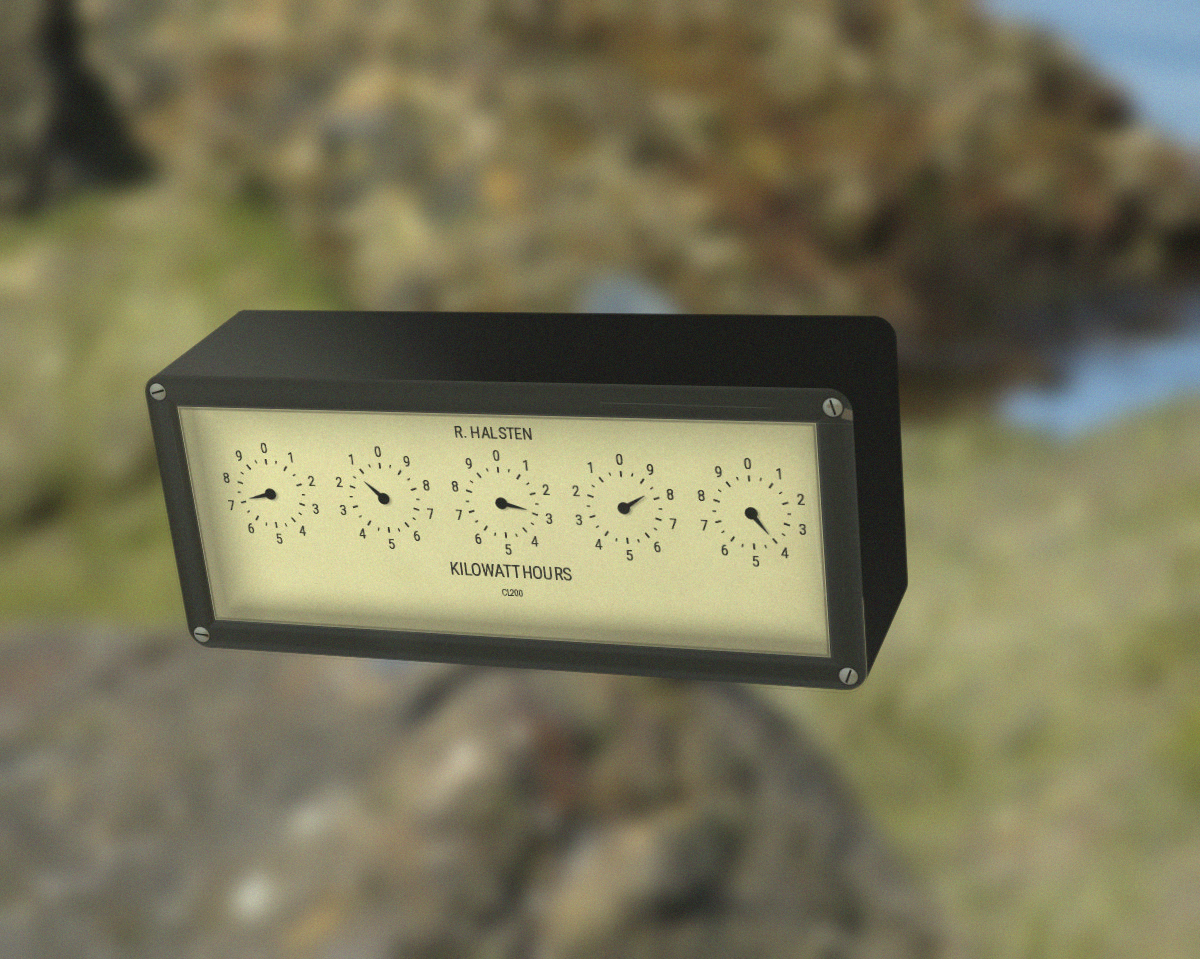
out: 71284,kWh
